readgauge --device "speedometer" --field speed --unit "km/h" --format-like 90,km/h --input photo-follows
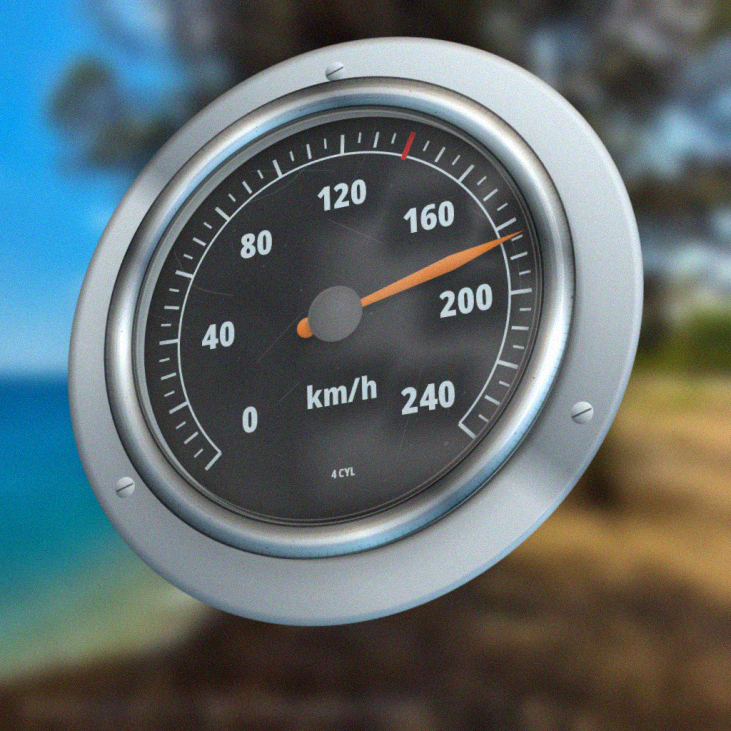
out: 185,km/h
